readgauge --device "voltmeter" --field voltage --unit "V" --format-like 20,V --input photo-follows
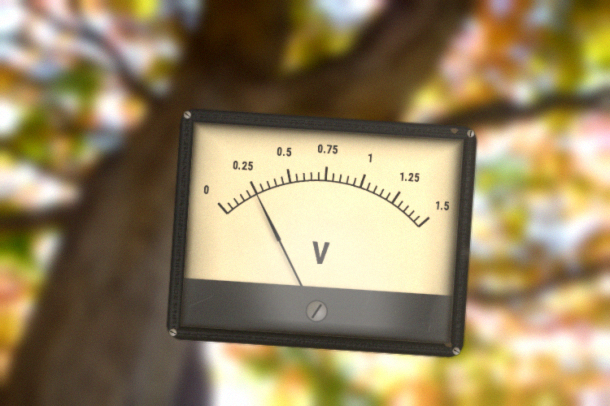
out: 0.25,V
